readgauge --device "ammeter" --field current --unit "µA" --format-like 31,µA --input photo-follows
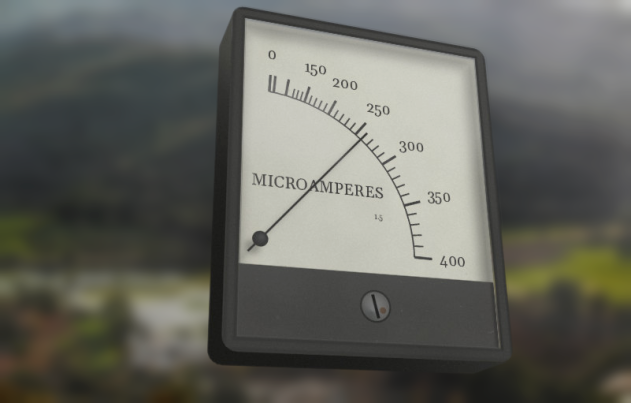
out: 260,µA
